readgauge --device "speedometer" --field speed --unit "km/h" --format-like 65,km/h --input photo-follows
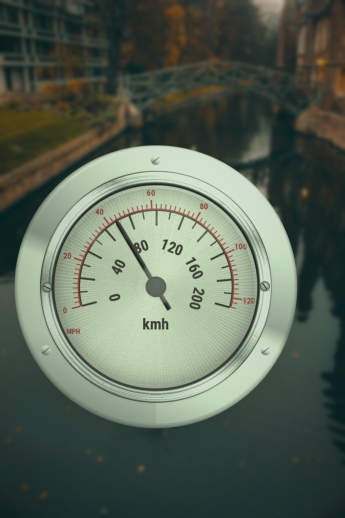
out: 70,km/h
